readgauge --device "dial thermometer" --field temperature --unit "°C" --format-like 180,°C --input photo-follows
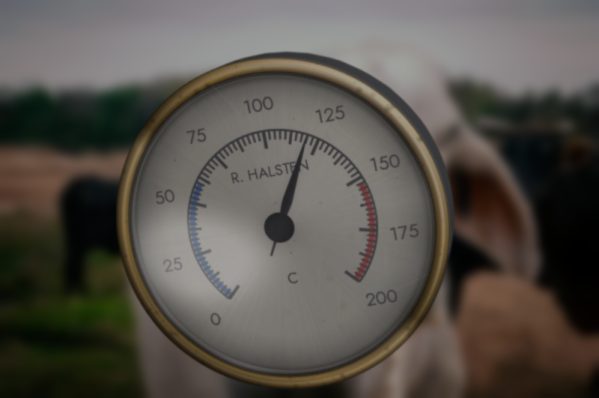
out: 120,°C
